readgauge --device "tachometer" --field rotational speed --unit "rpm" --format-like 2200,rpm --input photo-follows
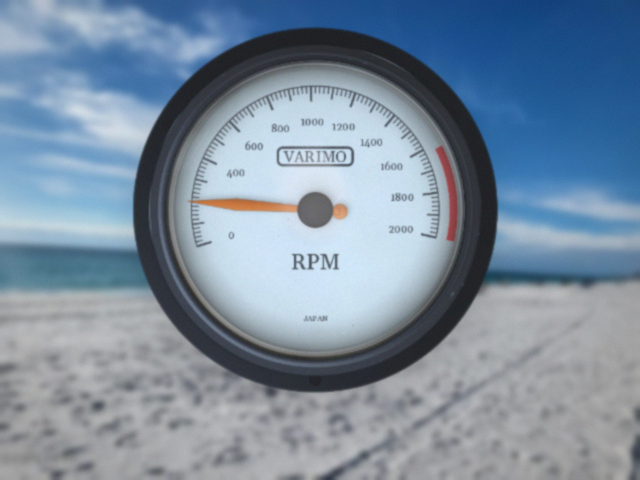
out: 200,rpm
